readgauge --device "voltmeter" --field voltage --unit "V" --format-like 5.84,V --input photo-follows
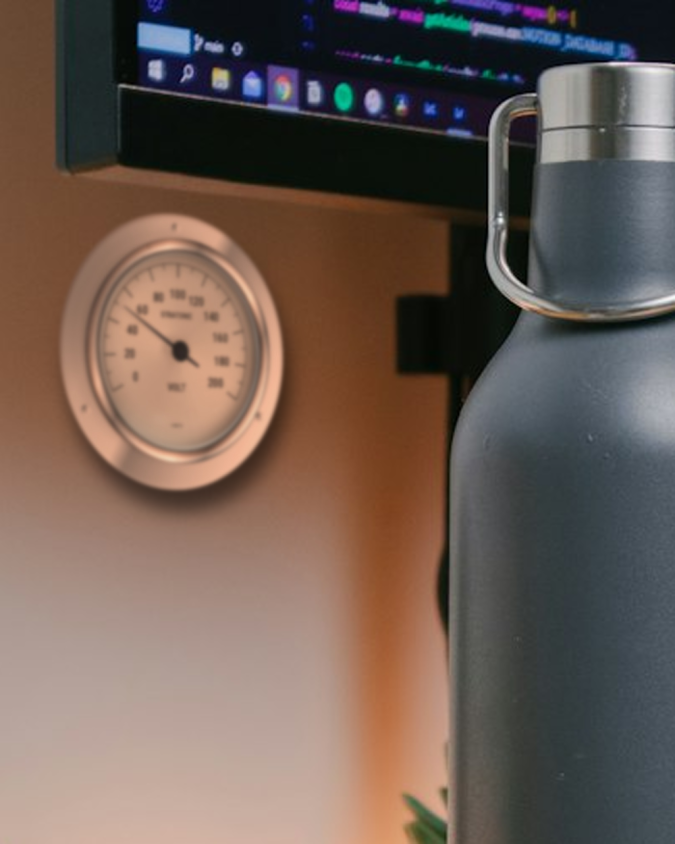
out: 50,V
